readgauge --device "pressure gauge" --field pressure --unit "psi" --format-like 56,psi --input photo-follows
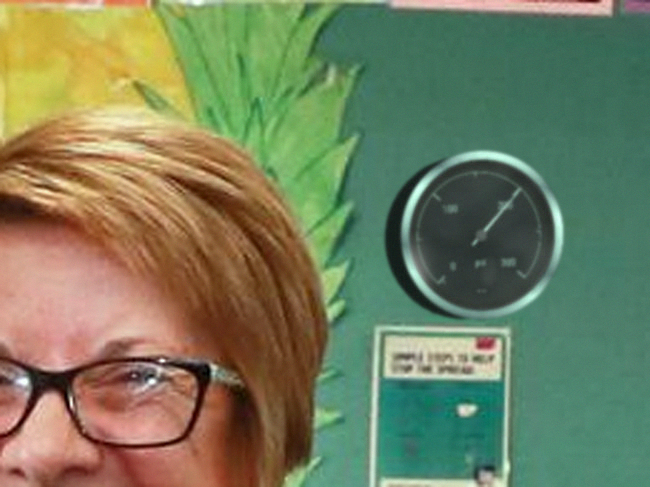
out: 200,psi
